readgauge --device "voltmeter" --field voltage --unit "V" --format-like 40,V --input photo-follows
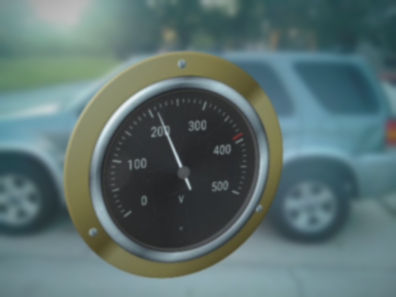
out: 210,V
